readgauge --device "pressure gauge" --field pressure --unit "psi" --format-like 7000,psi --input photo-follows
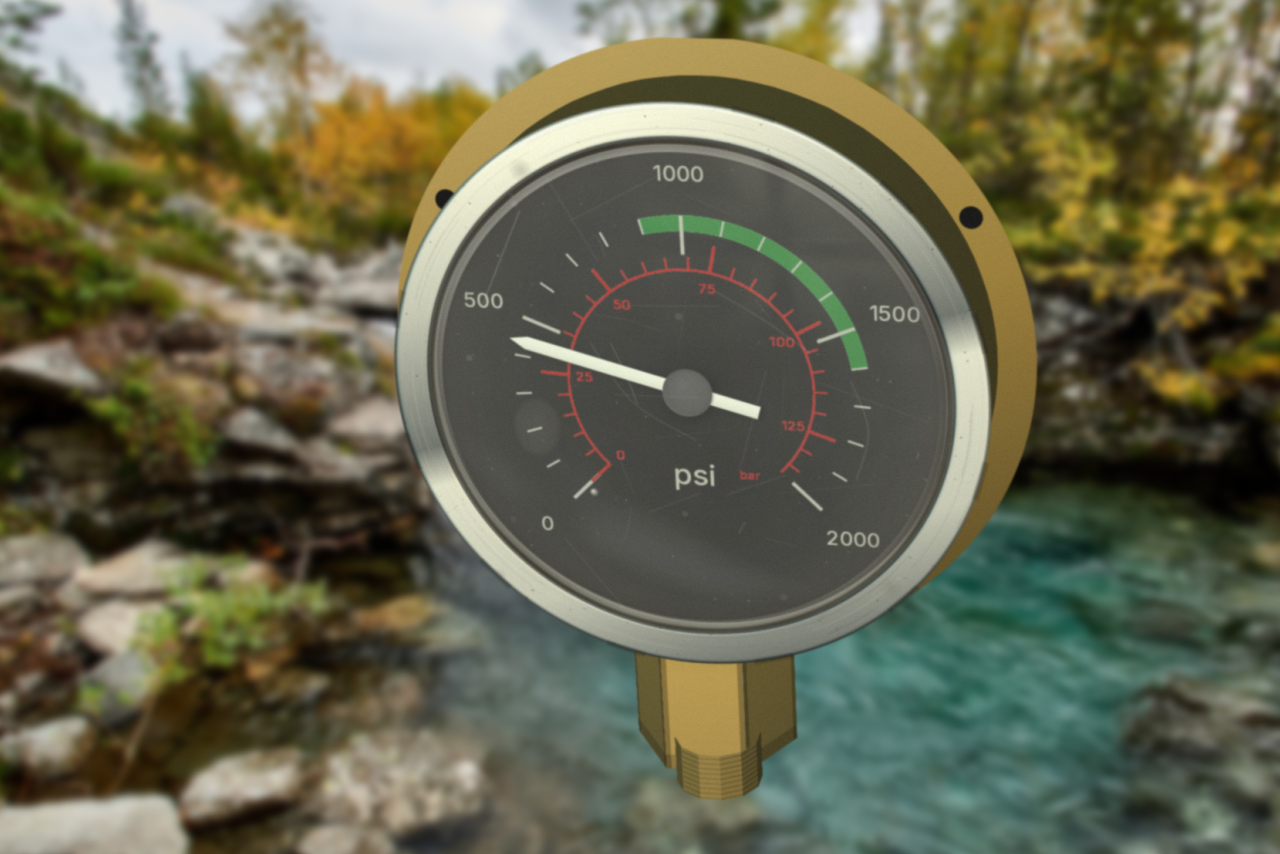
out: 450,psi
